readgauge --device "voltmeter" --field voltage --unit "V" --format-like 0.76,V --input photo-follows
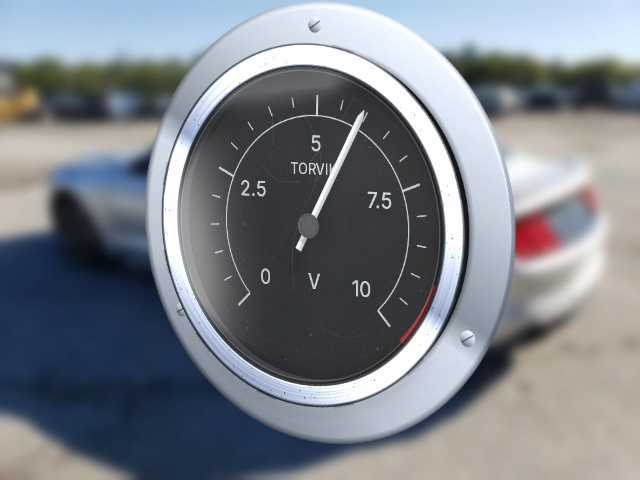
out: 6,V
